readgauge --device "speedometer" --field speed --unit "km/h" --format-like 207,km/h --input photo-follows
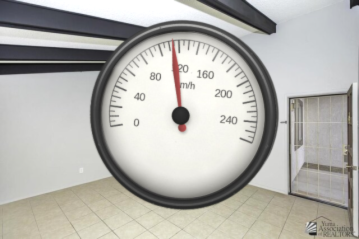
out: 115,km/h
